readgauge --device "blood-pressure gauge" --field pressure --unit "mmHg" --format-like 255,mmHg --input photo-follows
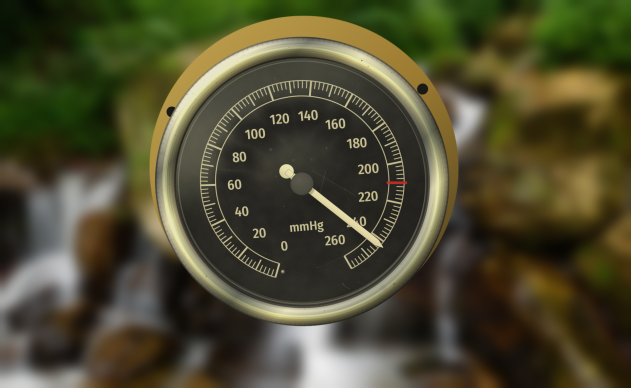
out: 242,mmHg
